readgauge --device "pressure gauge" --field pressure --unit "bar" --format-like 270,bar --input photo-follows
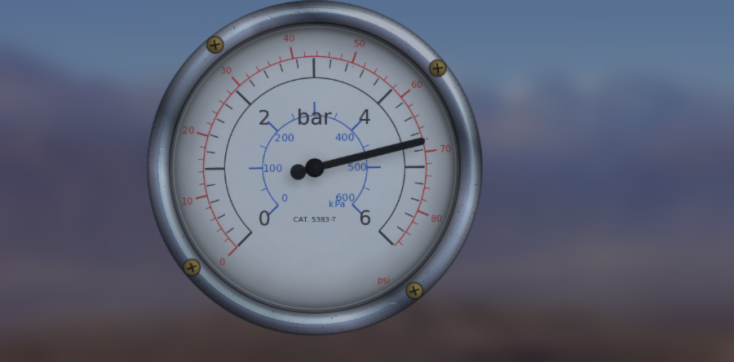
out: 4.7,bar
